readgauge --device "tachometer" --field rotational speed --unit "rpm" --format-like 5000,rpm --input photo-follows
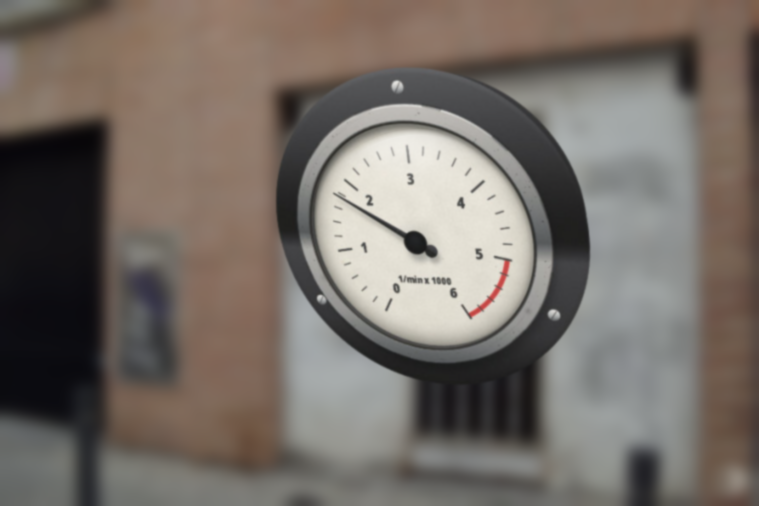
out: 1800,rpm
